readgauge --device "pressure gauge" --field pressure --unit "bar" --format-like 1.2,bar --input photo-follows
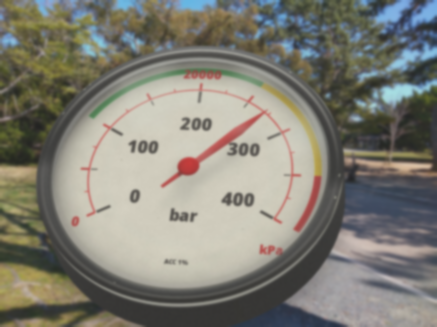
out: 275,bar
